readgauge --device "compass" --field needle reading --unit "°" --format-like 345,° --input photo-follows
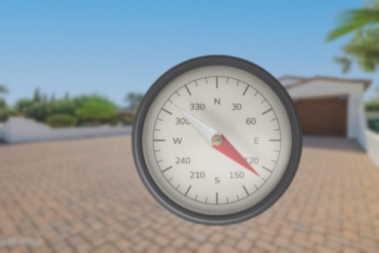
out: 130,°
